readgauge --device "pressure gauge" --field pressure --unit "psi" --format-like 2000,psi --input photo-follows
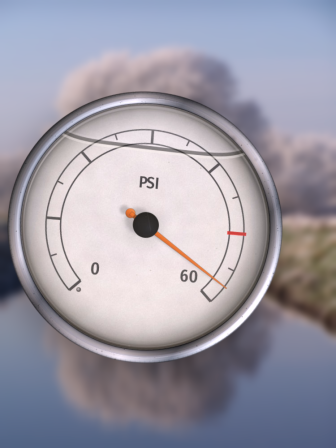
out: 57.5,psi
